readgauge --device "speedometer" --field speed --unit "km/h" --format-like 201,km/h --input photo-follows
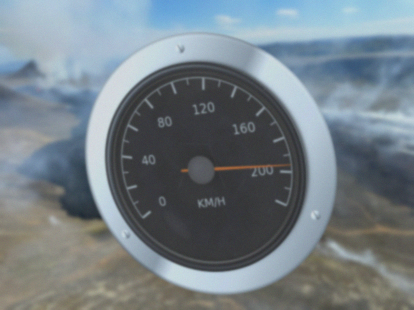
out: 195,km/h
